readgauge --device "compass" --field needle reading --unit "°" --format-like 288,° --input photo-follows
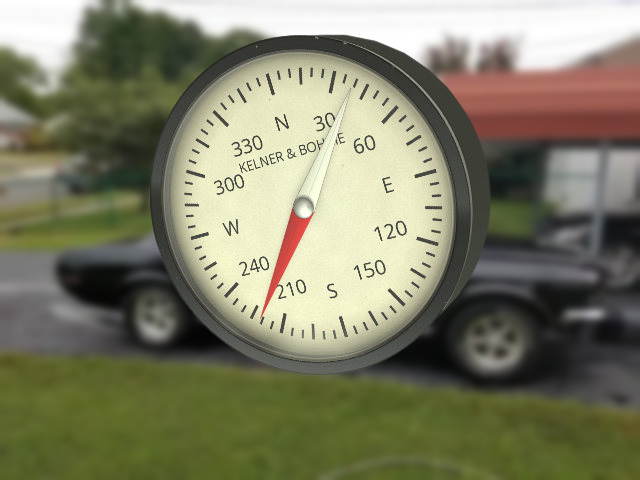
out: 220,°
